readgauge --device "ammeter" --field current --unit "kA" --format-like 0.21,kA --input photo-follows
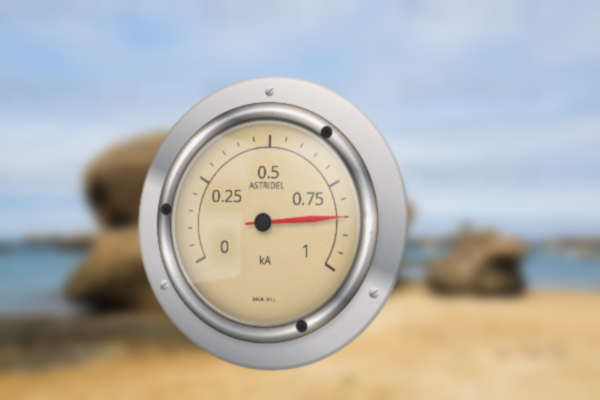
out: 0.85,kA
